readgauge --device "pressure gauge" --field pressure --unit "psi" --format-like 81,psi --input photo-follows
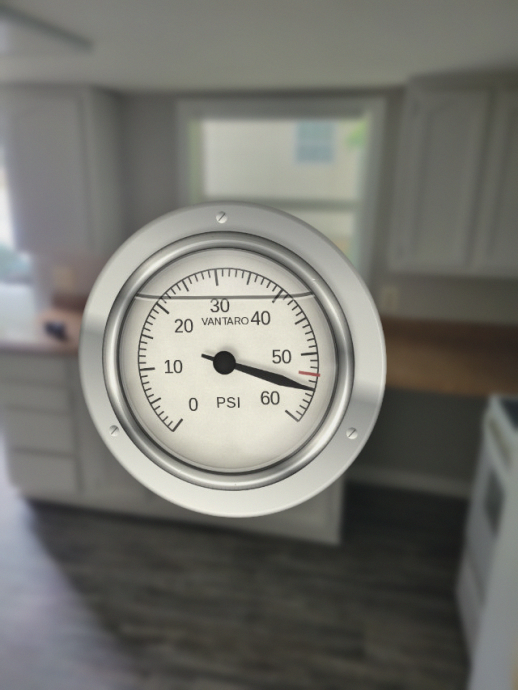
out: 55,psi
